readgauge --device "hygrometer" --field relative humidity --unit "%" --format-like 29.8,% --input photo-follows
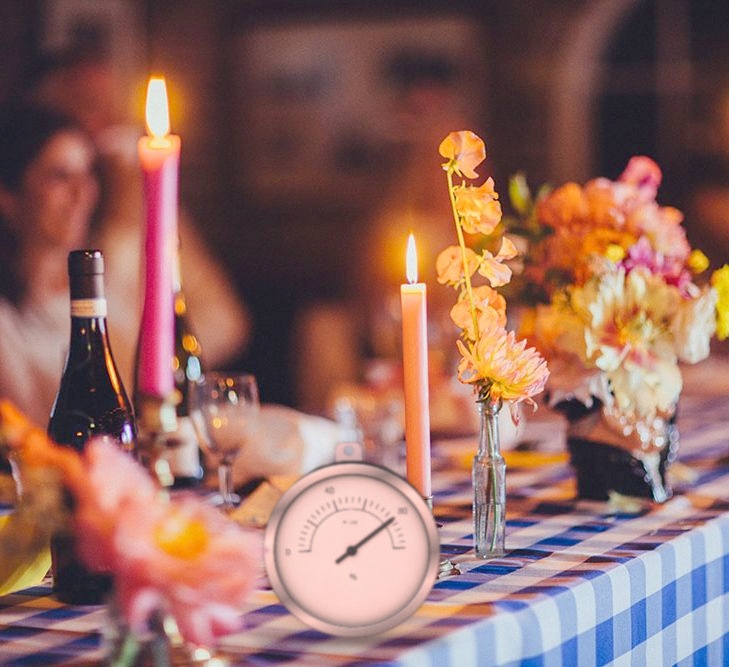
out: 80,%
